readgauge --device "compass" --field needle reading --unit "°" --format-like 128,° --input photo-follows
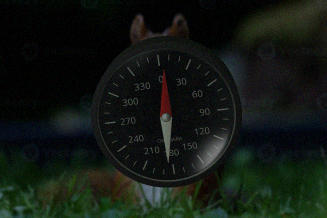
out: 5,°
